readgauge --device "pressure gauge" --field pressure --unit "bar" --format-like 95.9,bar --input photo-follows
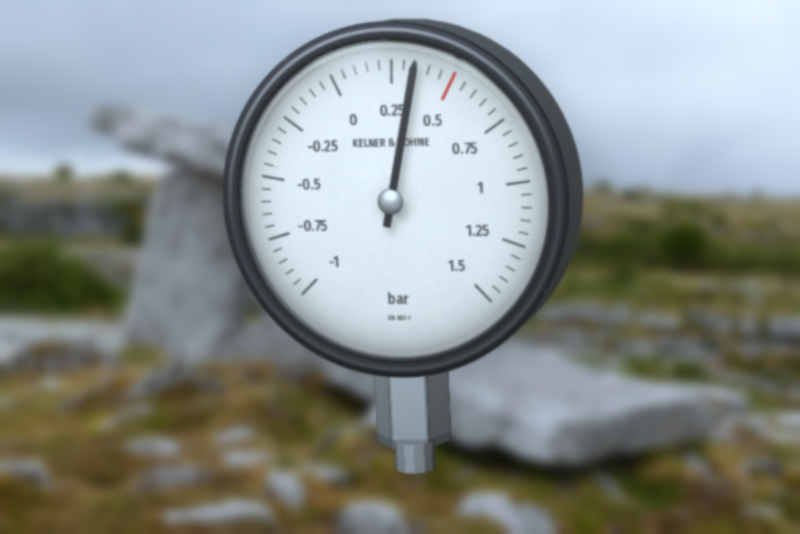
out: 0.35,bar
